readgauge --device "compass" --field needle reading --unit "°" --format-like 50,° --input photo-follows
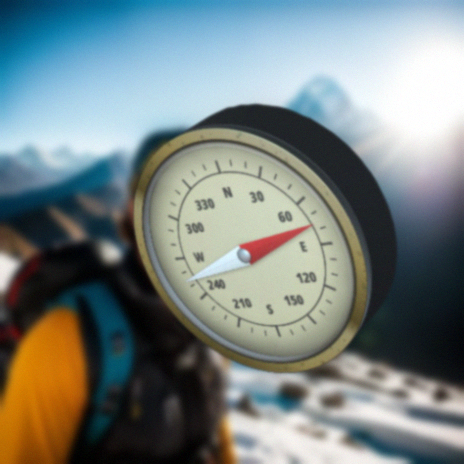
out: 75,°
